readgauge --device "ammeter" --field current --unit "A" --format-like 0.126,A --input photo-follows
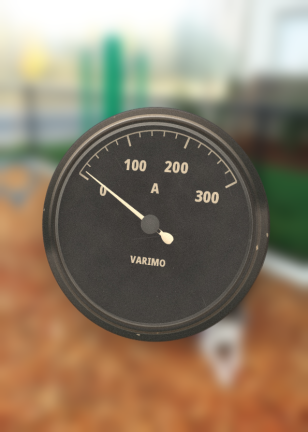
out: 10,A
